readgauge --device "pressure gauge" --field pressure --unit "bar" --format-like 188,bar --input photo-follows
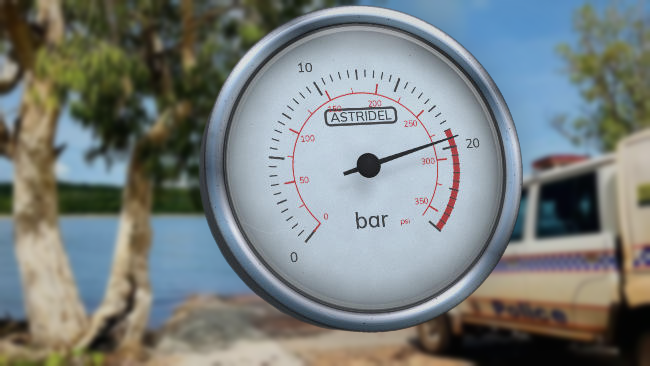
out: 19.5,bar
